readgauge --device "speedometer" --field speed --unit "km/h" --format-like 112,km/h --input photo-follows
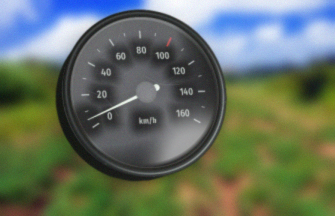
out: 5,km/h
